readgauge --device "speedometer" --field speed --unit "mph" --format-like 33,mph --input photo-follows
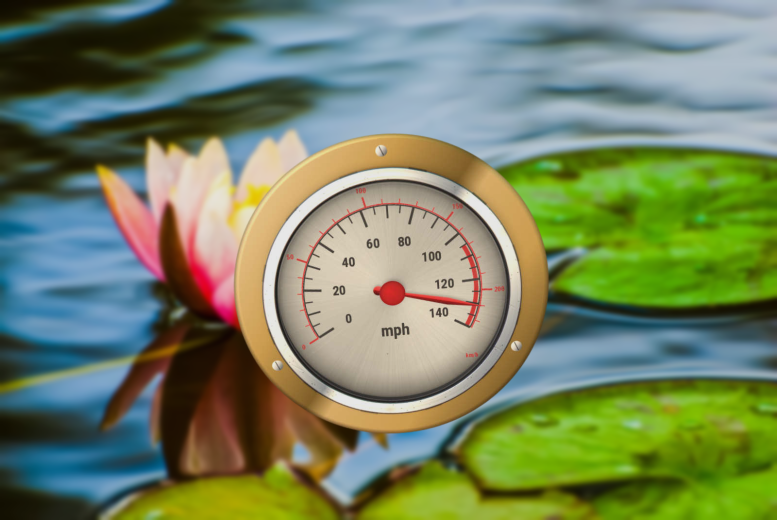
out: 130,mph
